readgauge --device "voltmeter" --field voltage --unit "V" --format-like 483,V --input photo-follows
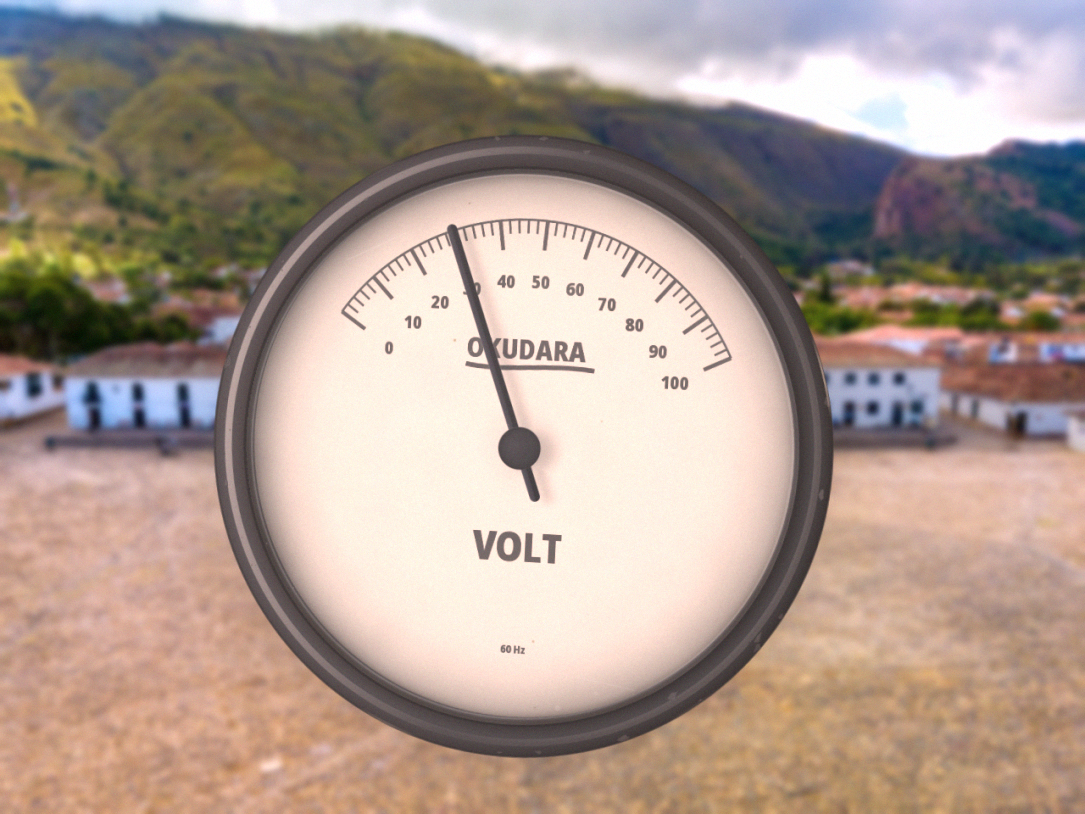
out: 30,V
